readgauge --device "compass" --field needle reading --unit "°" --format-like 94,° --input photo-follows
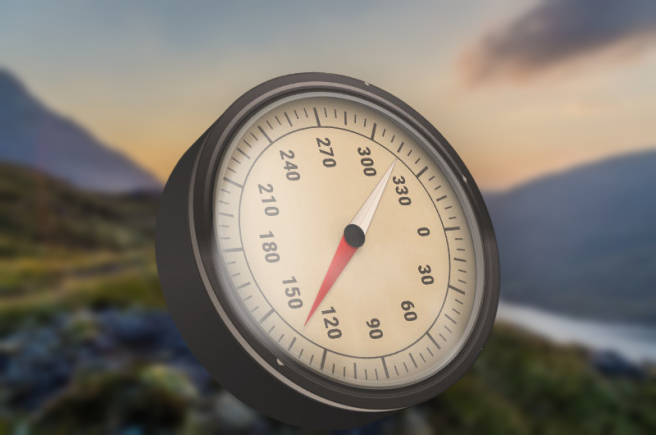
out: 135,°
